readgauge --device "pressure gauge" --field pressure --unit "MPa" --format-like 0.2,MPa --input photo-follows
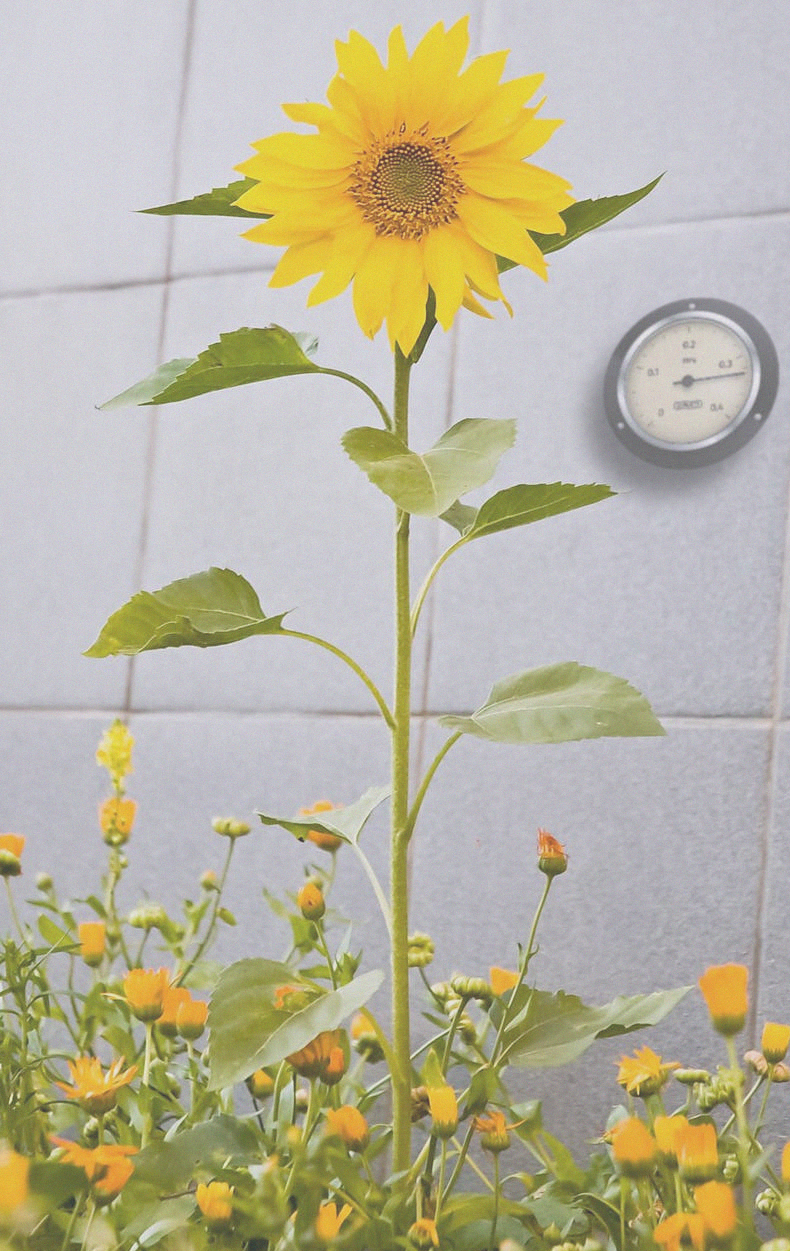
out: 0.33,MPa
